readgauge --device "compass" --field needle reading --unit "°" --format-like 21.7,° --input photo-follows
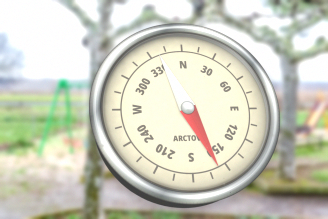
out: 157.5,°
